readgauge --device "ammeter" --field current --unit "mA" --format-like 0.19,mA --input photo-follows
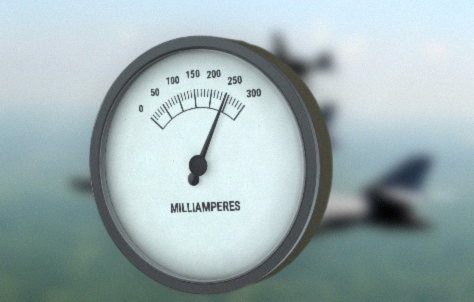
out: 250,mA
